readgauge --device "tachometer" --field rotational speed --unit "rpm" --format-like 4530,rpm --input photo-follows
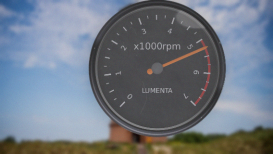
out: 5250,rpm
